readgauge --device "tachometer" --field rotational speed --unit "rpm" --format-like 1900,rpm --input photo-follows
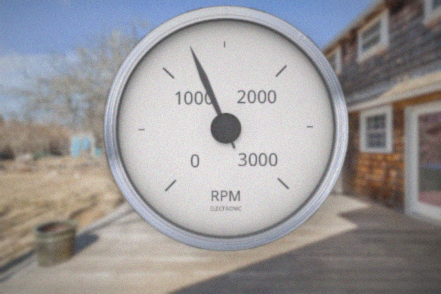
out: 1250,rpm
